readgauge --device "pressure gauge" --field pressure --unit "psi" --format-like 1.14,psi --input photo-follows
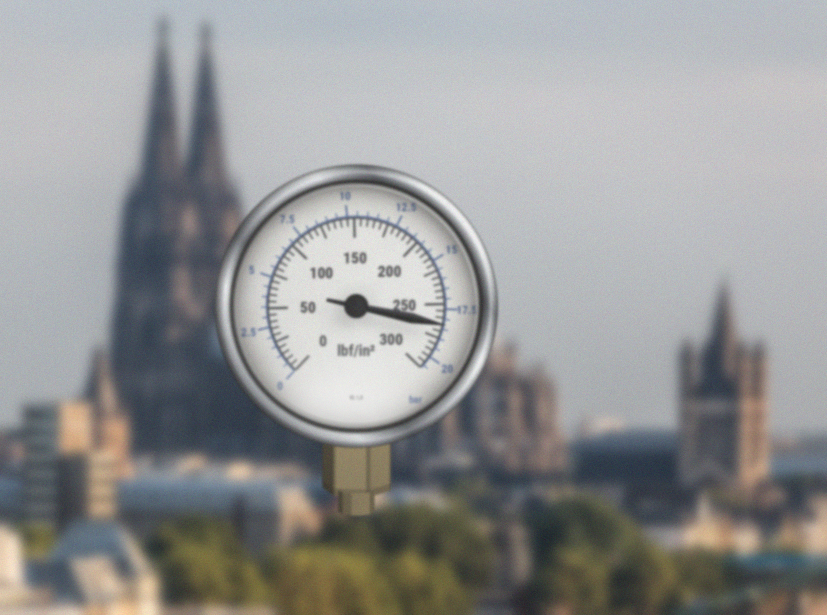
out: 265,psi
